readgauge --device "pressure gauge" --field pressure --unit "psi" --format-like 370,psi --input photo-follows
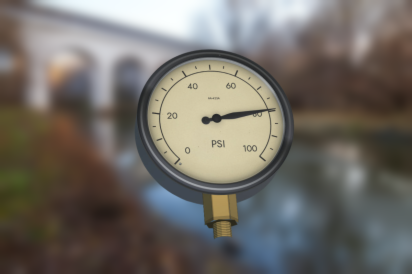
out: 80,psi
